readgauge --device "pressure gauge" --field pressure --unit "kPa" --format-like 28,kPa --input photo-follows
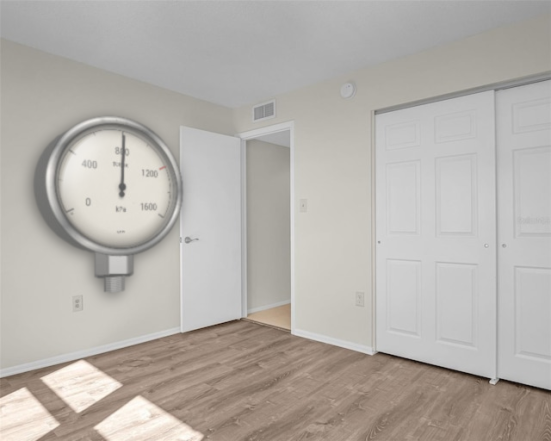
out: 800,kPa
